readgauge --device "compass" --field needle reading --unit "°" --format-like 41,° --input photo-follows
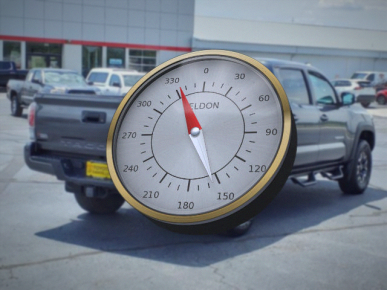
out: 335,°
